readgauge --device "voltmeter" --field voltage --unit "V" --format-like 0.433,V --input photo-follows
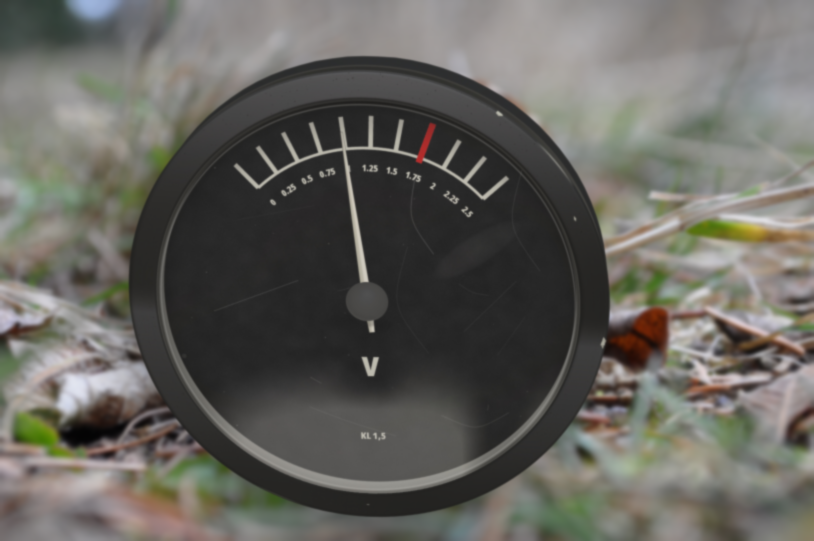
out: 1,V
